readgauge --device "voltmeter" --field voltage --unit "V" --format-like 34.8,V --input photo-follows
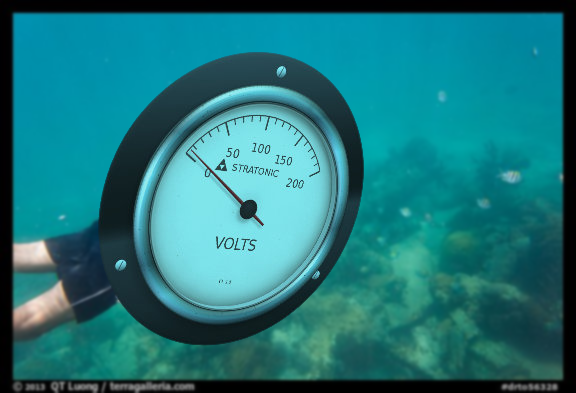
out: 5,V
